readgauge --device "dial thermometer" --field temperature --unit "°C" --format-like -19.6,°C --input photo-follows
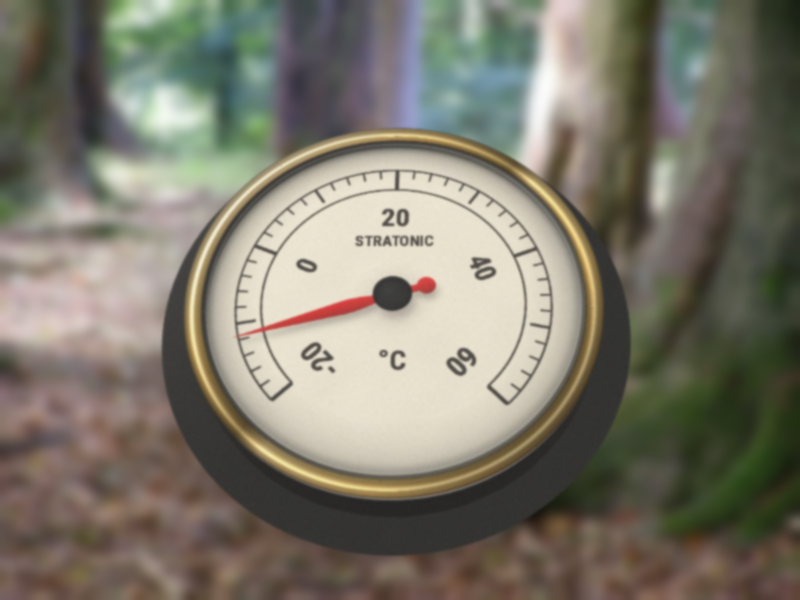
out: -12,°C
